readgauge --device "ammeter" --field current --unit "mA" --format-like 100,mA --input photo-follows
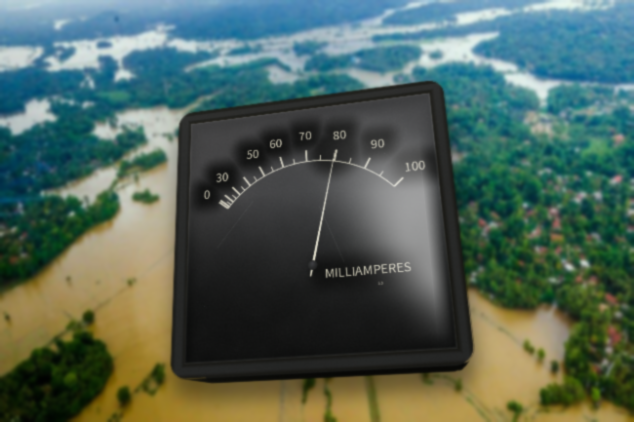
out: 80,mA
